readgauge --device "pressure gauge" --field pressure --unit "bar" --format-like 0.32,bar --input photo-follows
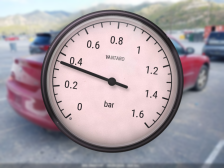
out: 0.35,bar
